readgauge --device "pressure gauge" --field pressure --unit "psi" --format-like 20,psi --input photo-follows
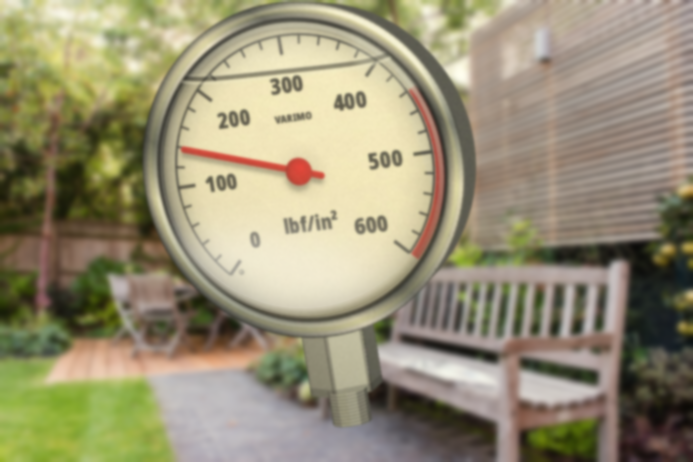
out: 140,psi
